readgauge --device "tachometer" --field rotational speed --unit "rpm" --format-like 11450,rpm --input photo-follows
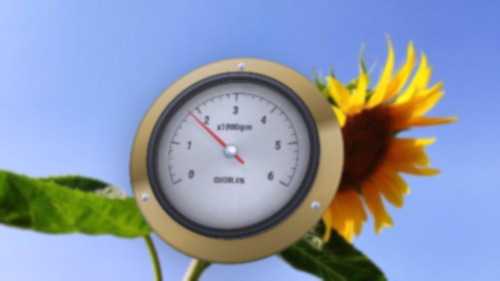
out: 1800,rpm
